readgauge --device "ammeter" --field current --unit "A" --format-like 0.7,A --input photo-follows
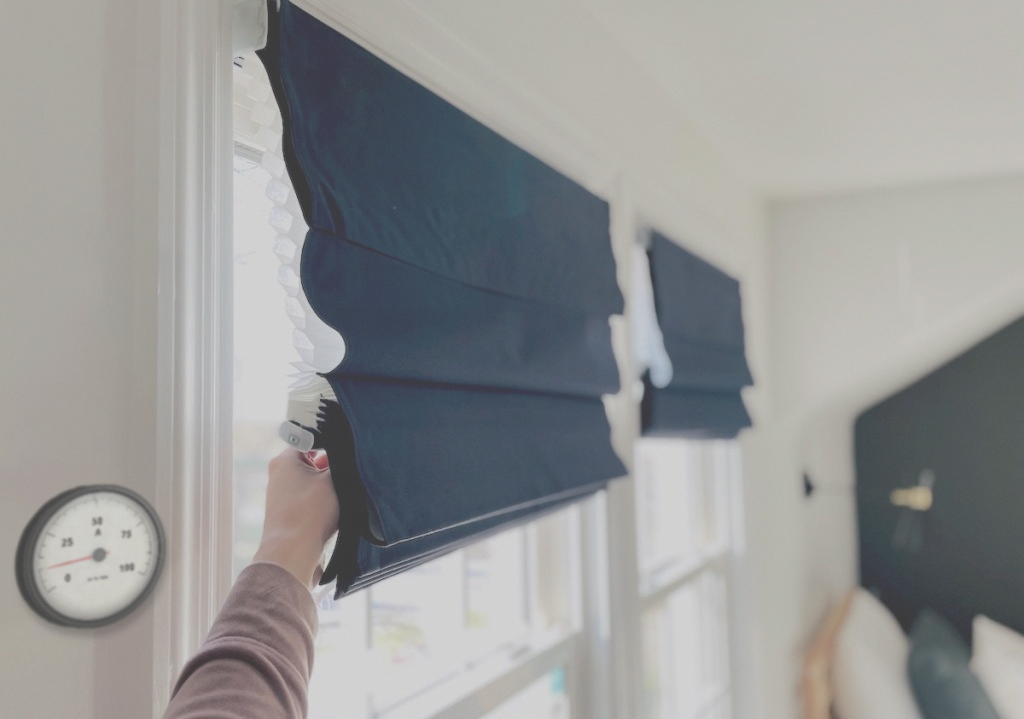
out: 10,A
